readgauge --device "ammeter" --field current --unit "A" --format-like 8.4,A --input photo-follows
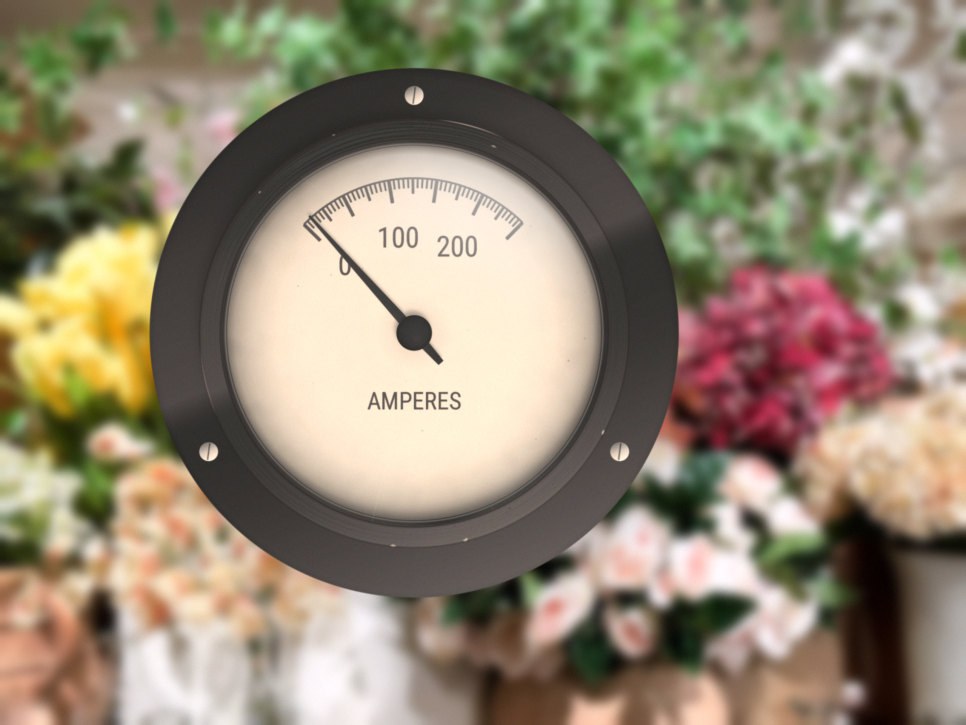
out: 10,A
